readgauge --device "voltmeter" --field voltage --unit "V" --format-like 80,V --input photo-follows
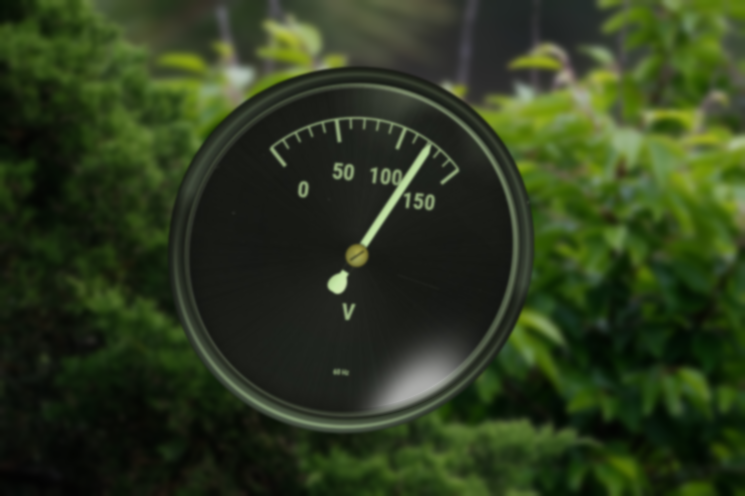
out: 120,V
